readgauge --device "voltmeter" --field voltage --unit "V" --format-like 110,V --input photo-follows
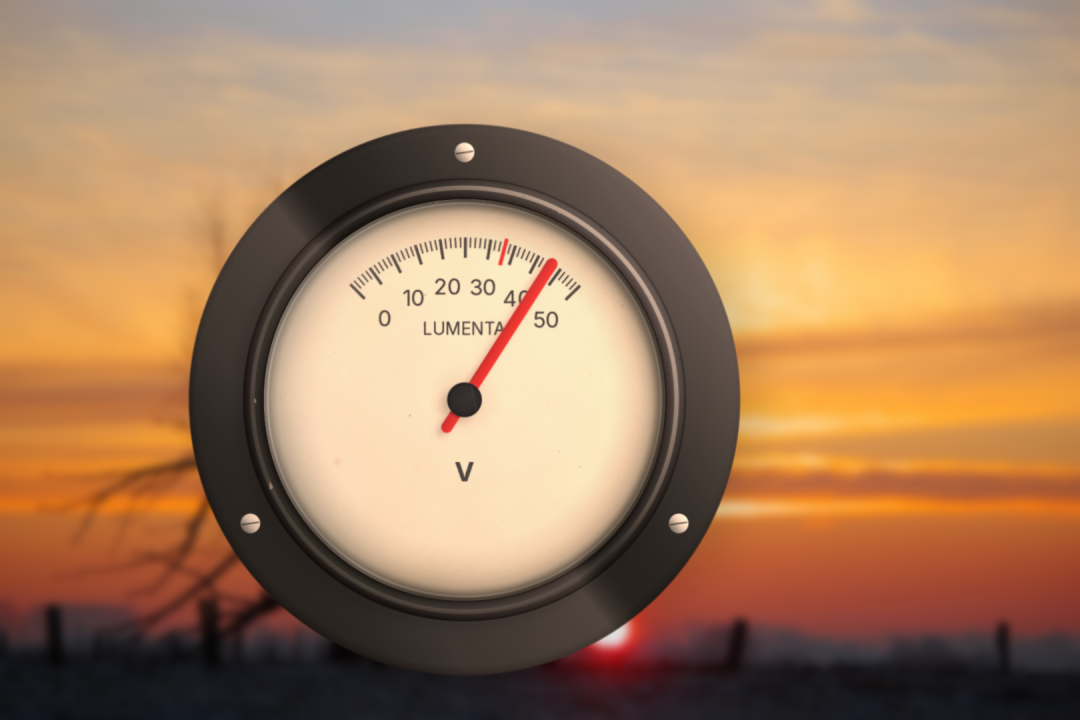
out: 43,V
